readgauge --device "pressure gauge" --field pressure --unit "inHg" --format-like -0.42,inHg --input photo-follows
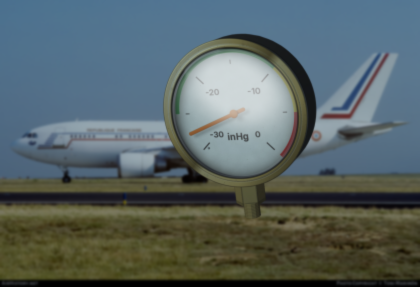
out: -27.5,inHg
